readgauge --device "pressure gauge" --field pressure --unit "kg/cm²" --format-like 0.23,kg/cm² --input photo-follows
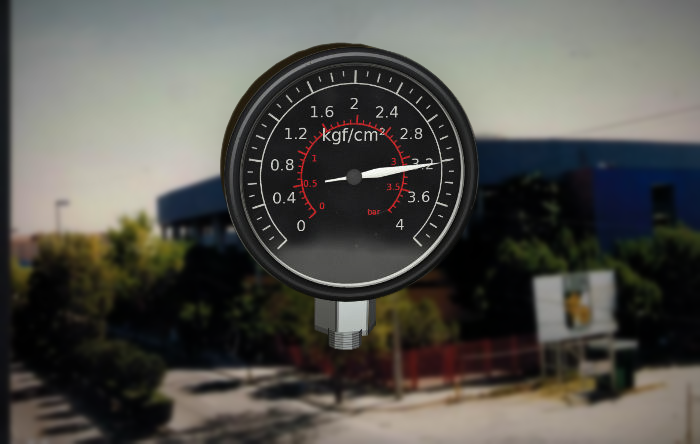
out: 3.2,kg/cm²
